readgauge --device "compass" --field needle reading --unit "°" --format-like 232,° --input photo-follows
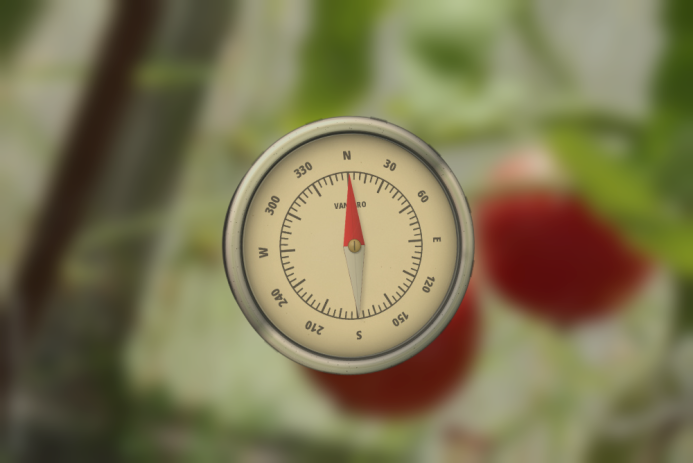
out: 0,°
